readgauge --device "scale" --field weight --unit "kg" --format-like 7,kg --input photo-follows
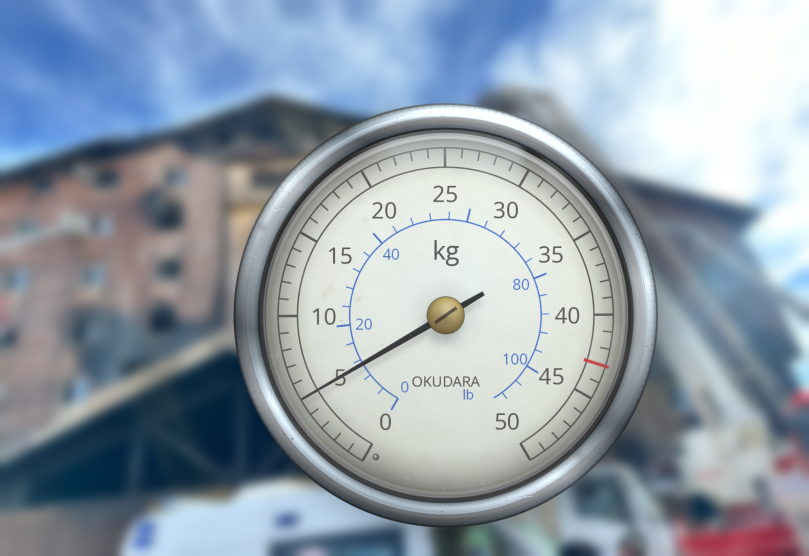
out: 5,kg
